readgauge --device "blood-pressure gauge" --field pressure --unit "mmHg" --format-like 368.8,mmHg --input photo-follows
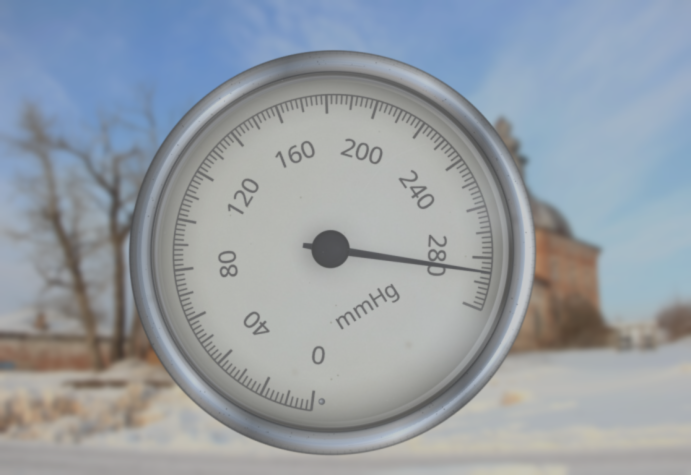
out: 286,mmHg
